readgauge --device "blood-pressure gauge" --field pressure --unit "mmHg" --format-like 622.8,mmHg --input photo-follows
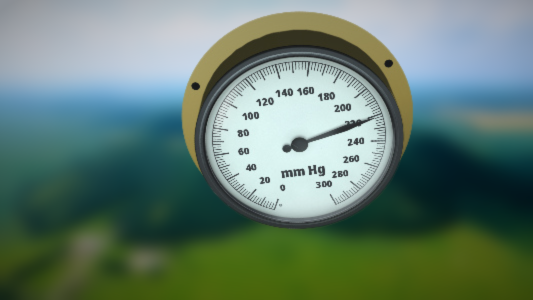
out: 220,mmHg
